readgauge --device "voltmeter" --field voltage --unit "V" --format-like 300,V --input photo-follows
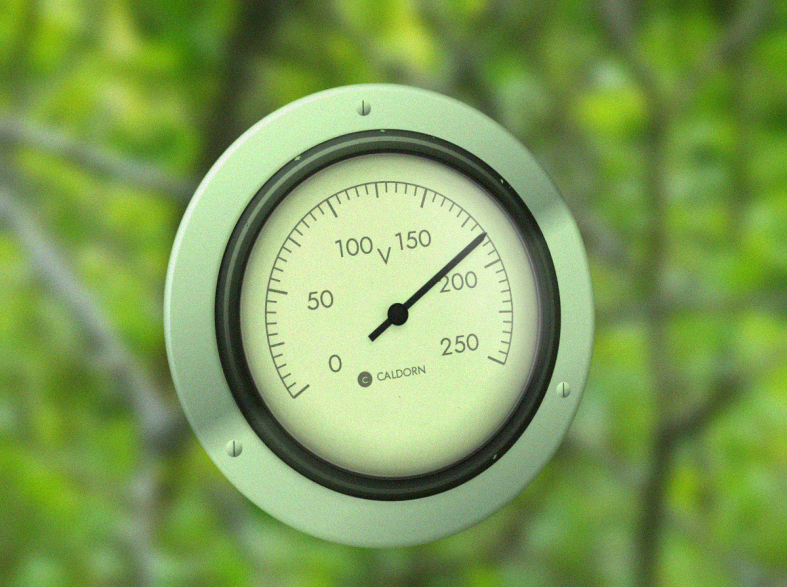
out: 185,V
